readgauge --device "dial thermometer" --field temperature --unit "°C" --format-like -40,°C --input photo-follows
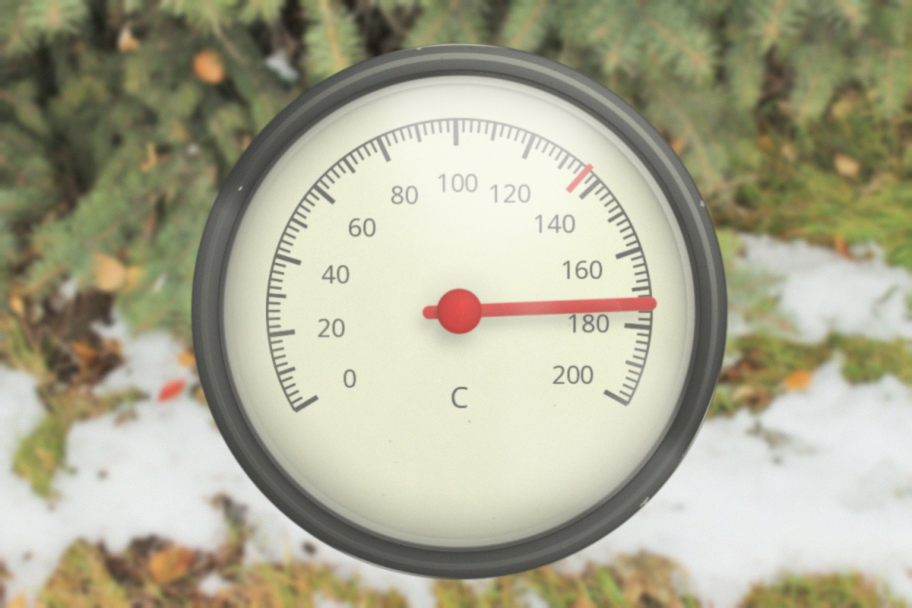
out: 174,°C
